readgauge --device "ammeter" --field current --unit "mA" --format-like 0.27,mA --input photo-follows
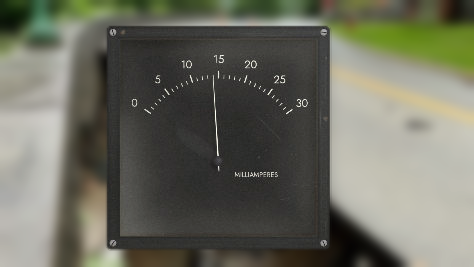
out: 14,mA
